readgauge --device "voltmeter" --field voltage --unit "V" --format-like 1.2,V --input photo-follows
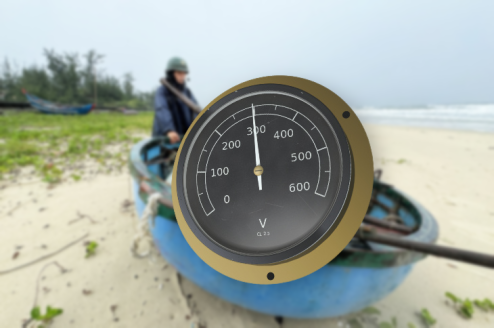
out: 300,V
